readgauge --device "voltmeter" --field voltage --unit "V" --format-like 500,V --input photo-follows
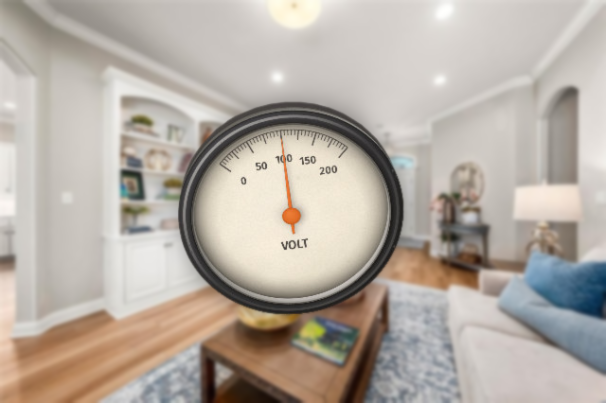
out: 100,V
